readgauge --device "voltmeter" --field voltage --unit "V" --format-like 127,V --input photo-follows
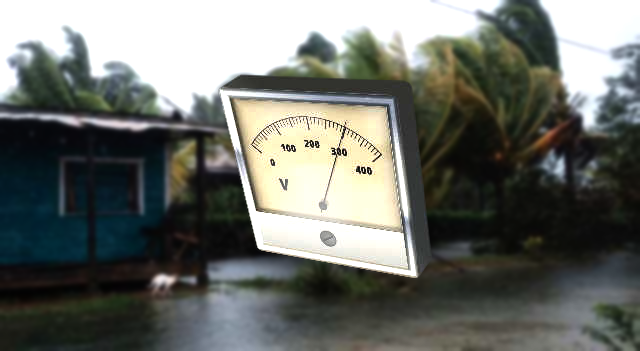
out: 300,V
